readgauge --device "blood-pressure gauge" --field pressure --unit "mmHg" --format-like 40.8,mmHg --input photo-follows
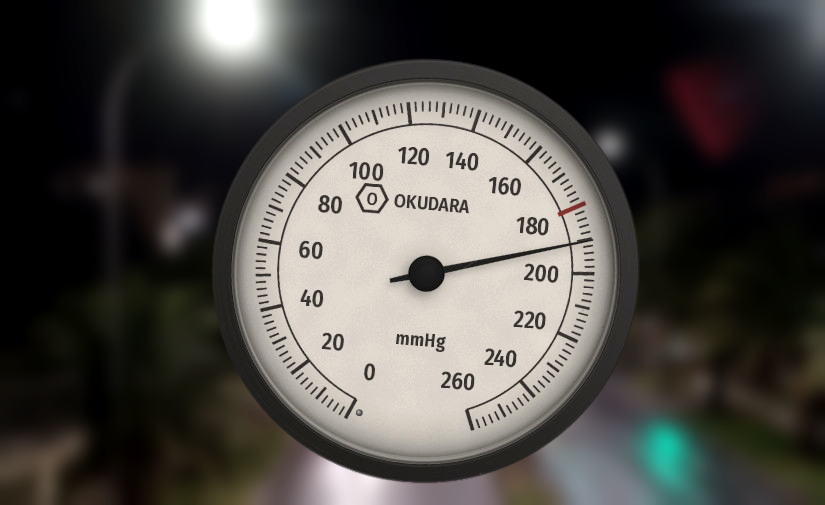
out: 190,mmHg
